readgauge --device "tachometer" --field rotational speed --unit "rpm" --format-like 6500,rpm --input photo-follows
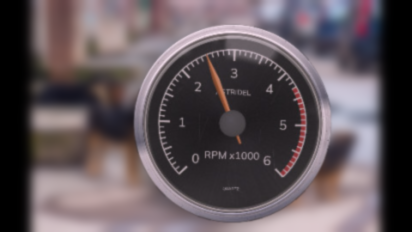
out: 2500,rpm
